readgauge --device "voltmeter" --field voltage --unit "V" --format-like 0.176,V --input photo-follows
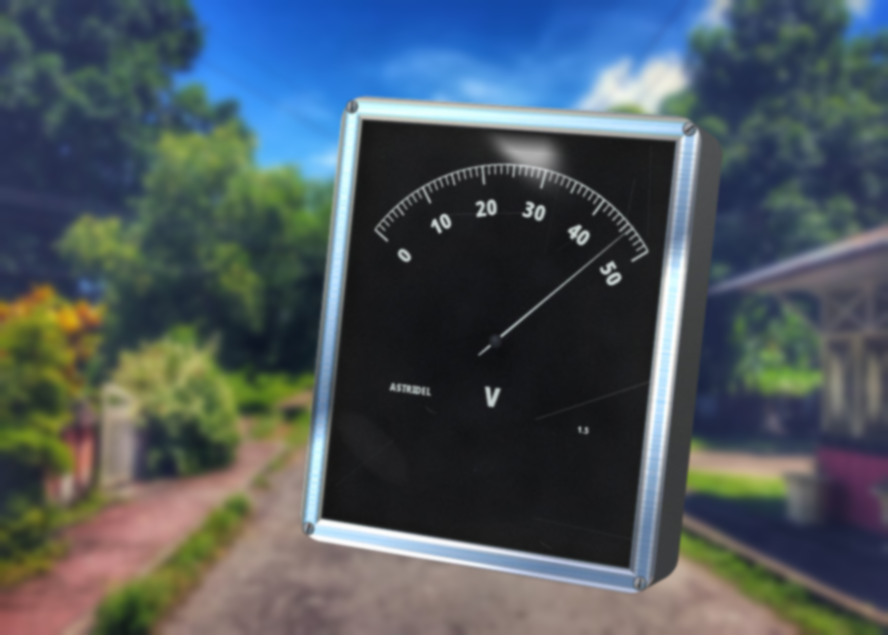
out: 46,V
